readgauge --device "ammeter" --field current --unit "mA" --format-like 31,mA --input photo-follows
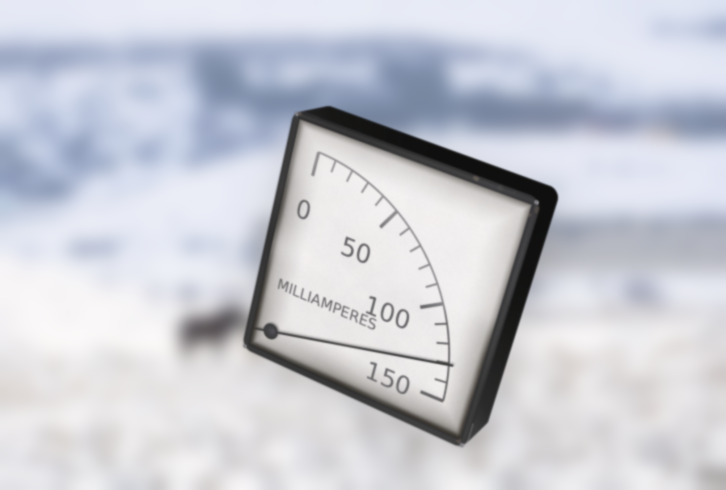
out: 130,mA
